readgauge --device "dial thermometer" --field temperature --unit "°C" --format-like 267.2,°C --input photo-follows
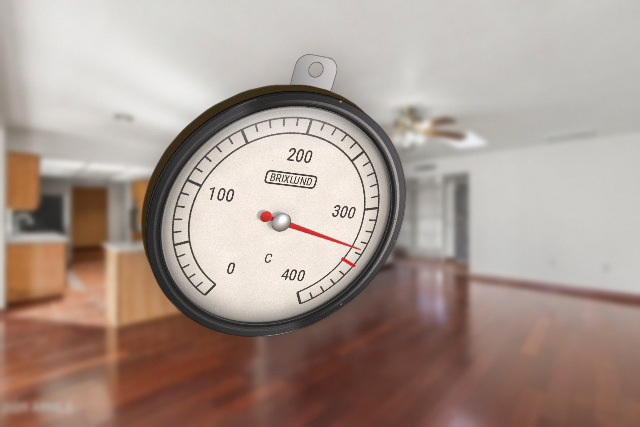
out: 335,°C
